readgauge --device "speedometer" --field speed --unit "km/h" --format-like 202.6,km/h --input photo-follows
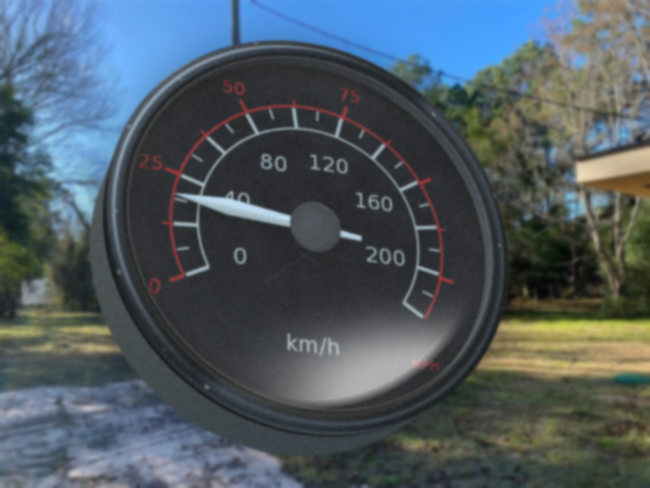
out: 30,km/h
